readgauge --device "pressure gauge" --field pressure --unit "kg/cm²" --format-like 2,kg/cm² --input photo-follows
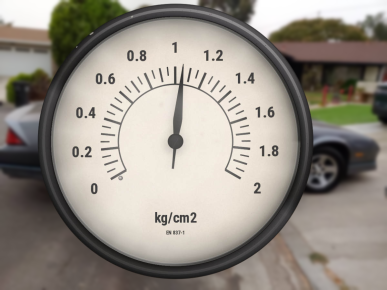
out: 1.05,kg/cm²
